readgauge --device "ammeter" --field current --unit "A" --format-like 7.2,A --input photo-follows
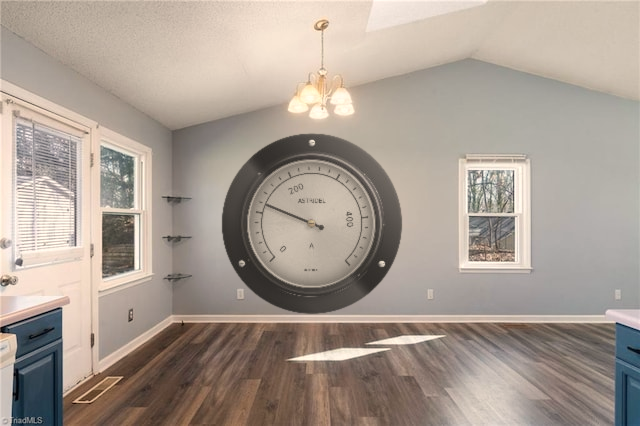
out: 120,A
